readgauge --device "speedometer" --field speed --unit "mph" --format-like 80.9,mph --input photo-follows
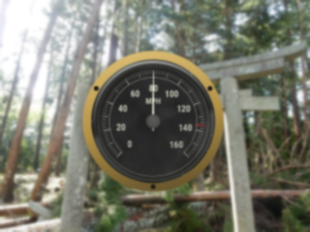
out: 80,mph
